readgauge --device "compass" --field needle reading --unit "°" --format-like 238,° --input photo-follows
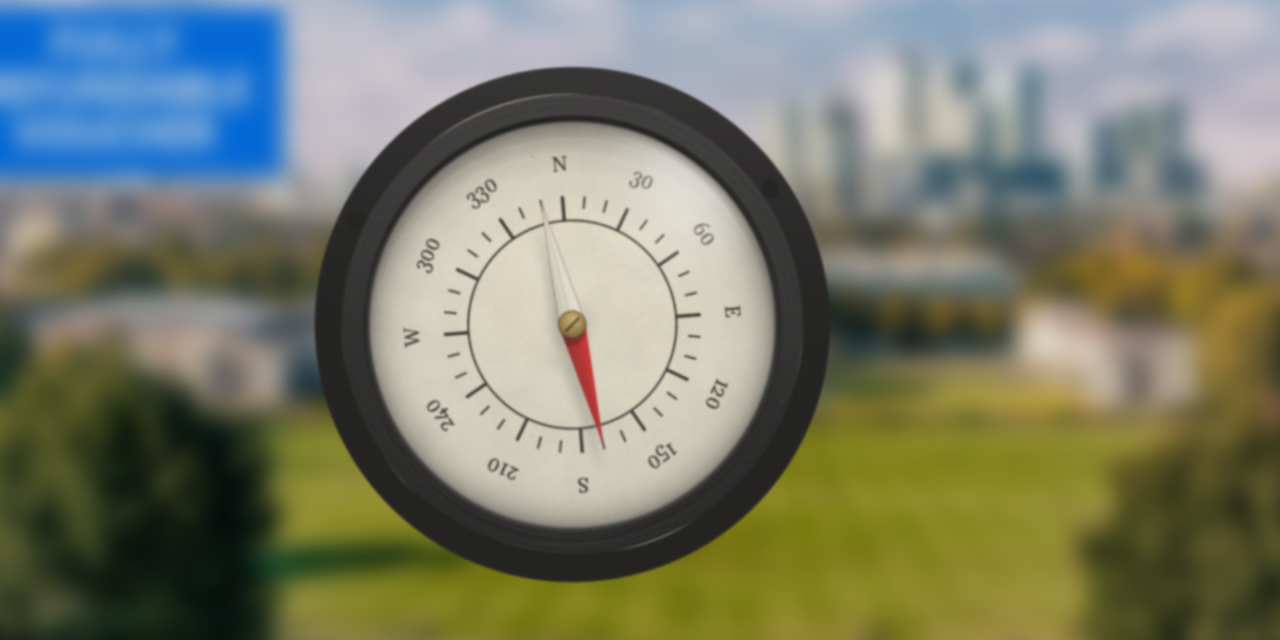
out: 170,°
